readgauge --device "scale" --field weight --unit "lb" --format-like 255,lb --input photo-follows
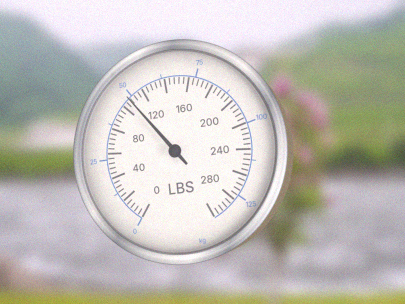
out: 108,lb
